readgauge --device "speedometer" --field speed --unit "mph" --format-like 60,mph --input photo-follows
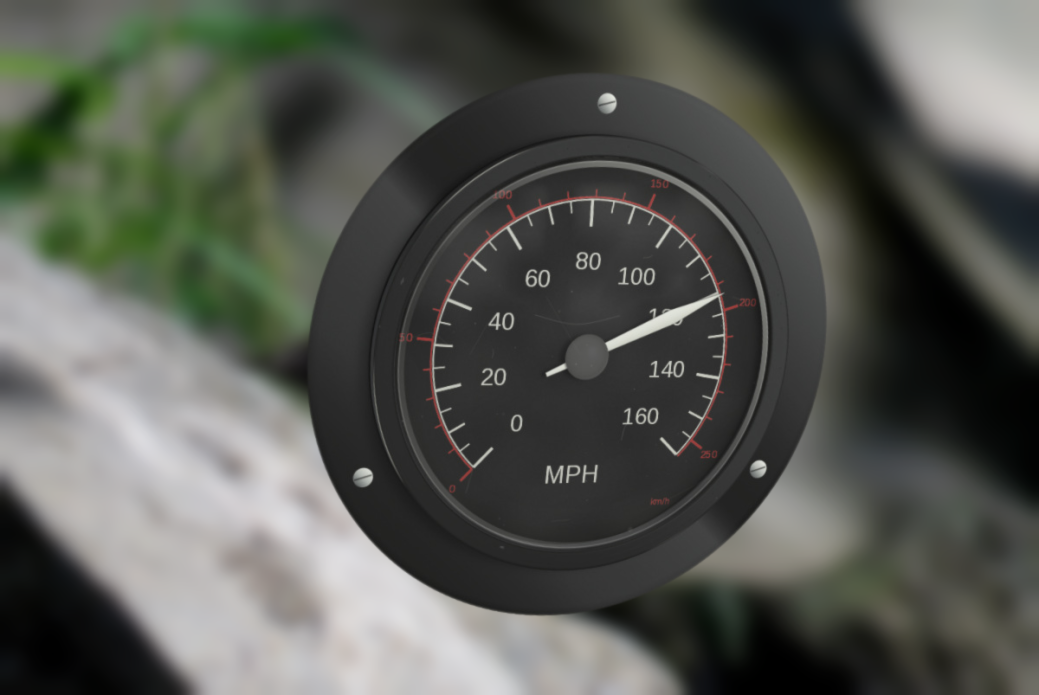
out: 120,mph
